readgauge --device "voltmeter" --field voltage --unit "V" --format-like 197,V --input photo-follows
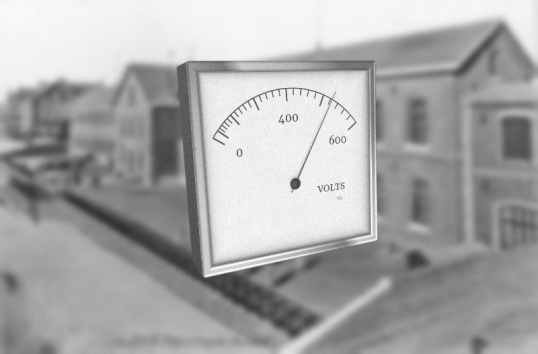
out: 520,V
